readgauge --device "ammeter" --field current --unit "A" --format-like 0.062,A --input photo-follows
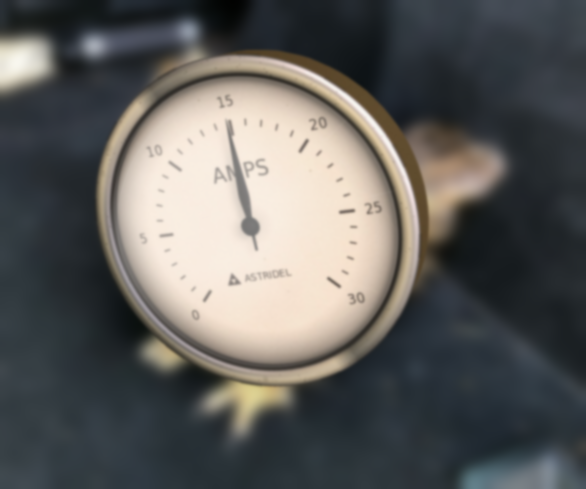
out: 15,A
